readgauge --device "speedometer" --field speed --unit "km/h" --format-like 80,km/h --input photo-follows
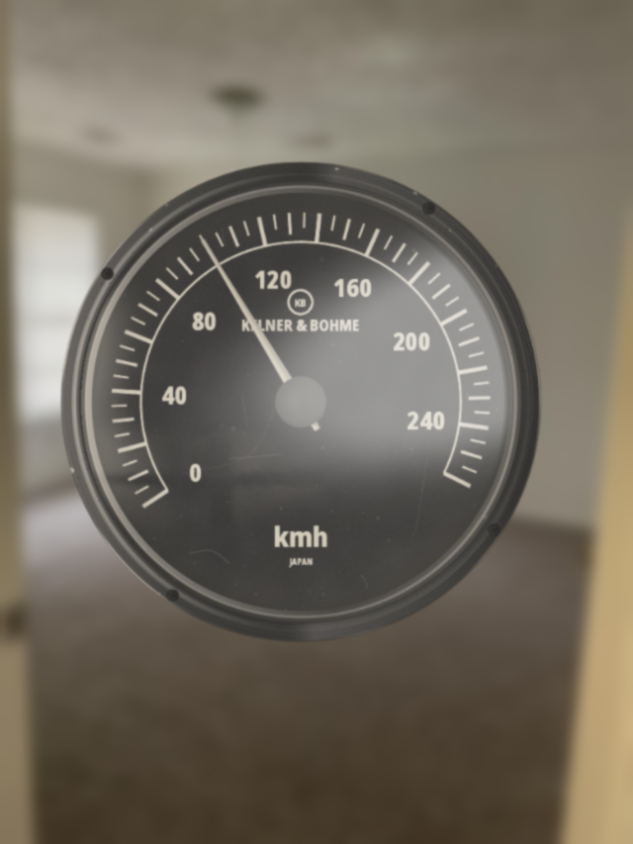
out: 100,km/h
